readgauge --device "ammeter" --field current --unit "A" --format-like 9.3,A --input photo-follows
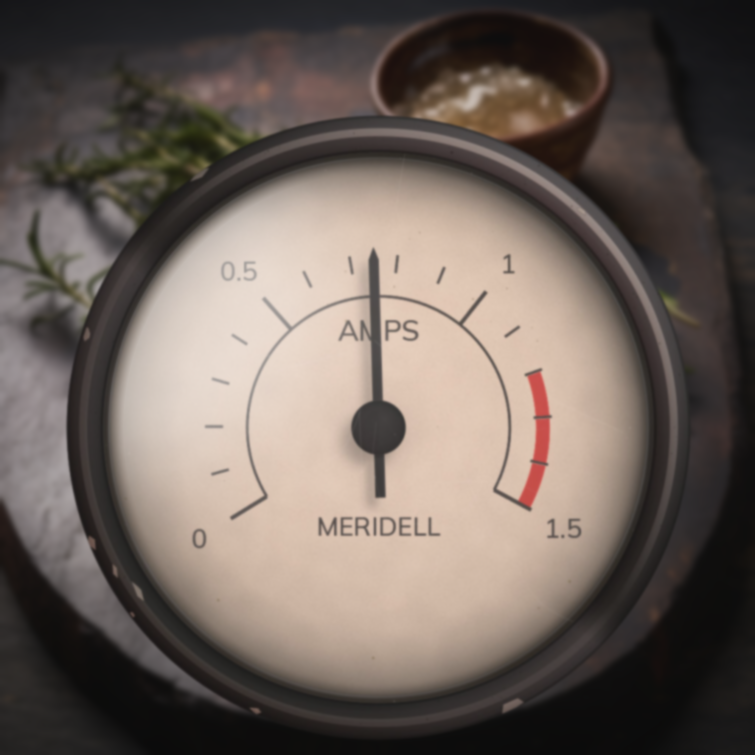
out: 0.75,A
